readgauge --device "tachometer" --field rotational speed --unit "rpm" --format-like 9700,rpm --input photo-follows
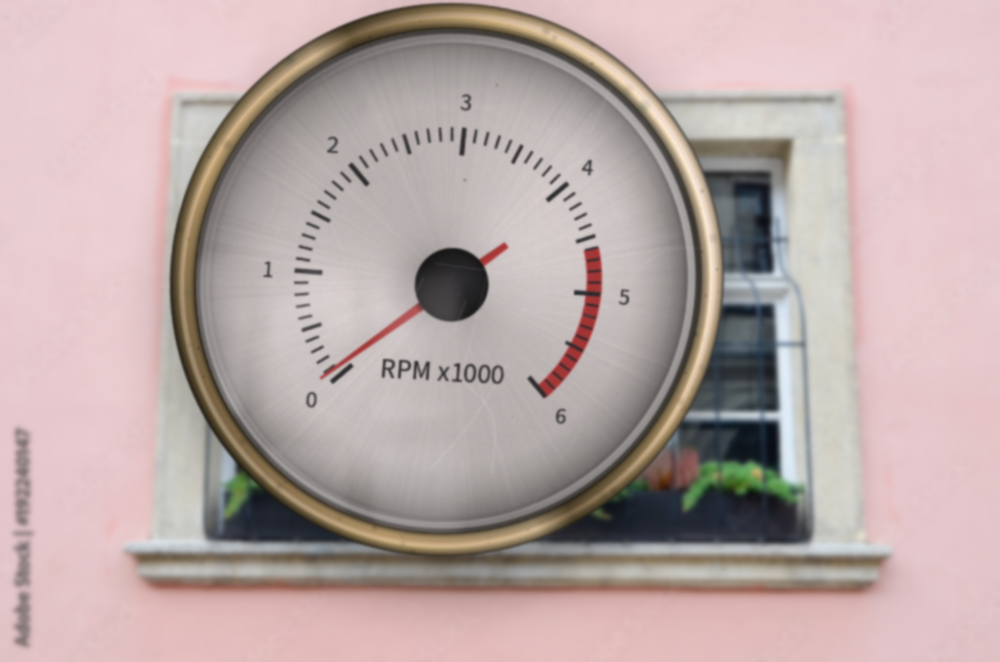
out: 100,rpm
